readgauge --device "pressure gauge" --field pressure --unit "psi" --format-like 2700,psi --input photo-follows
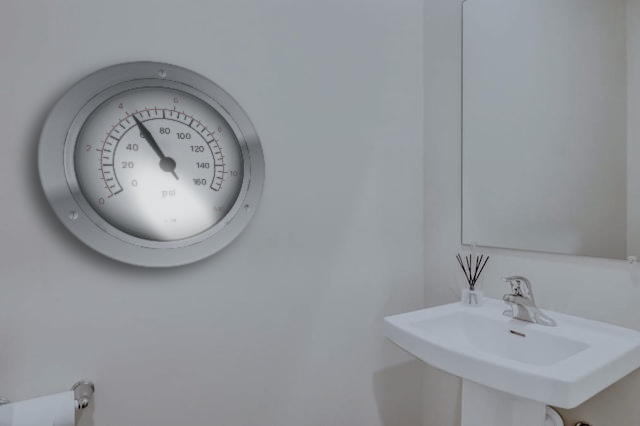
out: 60,psi
